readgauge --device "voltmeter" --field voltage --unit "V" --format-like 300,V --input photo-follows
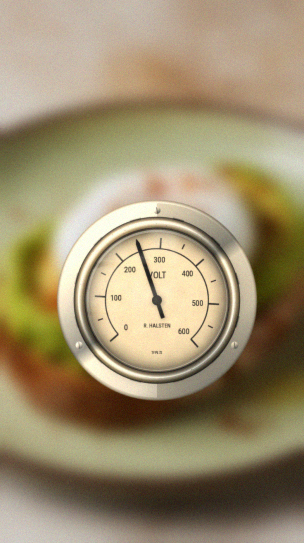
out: 250,V
